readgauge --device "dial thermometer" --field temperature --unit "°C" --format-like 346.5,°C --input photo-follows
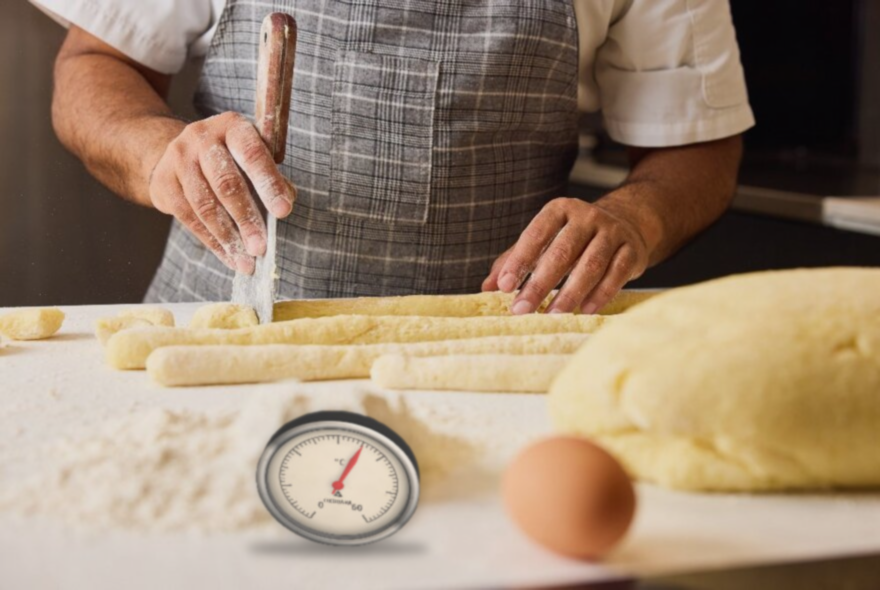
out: 35,°C
